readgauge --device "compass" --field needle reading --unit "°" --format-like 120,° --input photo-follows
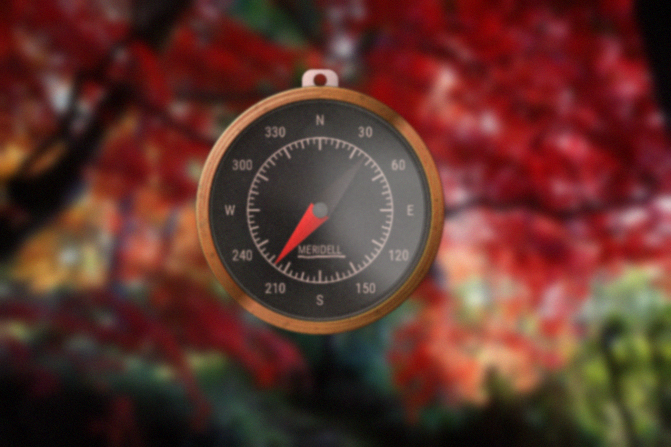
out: 220,°
